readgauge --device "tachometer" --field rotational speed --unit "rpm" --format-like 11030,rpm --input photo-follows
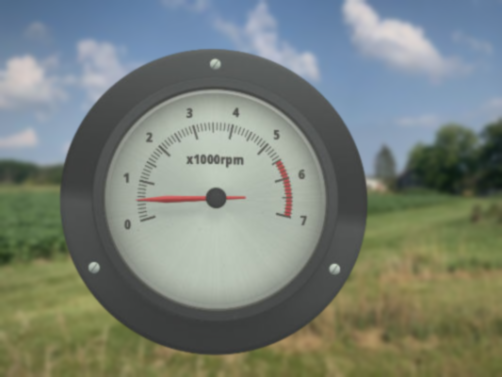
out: 500,rpm
